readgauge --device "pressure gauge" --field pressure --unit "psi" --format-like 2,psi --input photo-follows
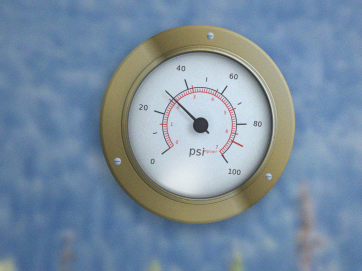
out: 30,psi
